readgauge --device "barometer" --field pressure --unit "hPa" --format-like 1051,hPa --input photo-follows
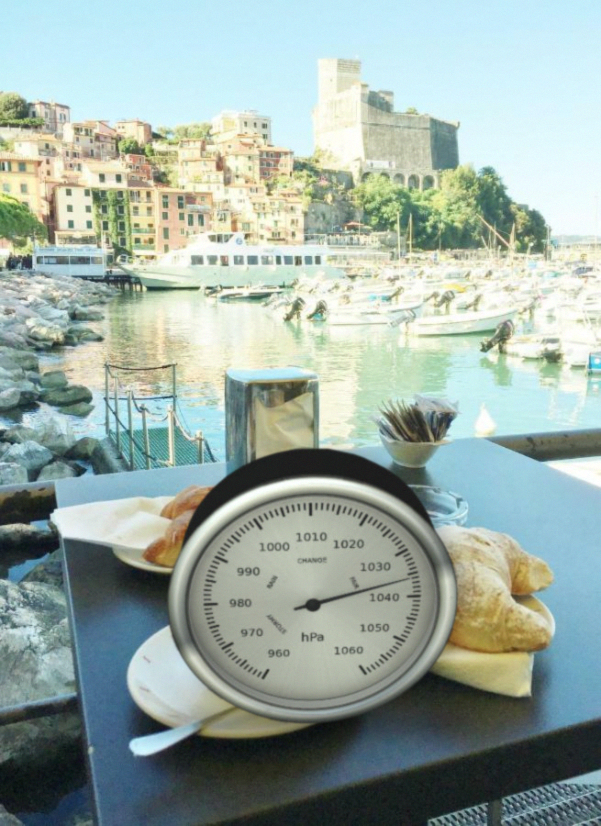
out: 1035,hPa
